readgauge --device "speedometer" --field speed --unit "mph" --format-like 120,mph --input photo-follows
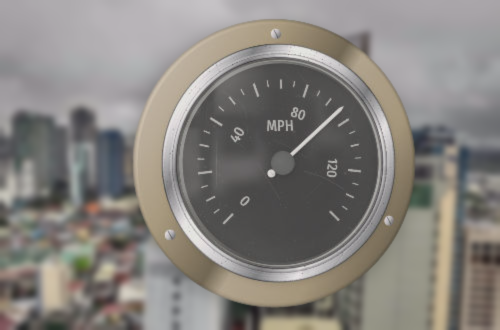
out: 95,mph
